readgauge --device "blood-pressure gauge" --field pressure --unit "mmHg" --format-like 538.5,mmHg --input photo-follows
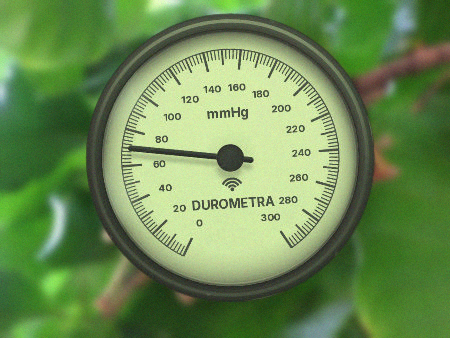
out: 70,mmHg
